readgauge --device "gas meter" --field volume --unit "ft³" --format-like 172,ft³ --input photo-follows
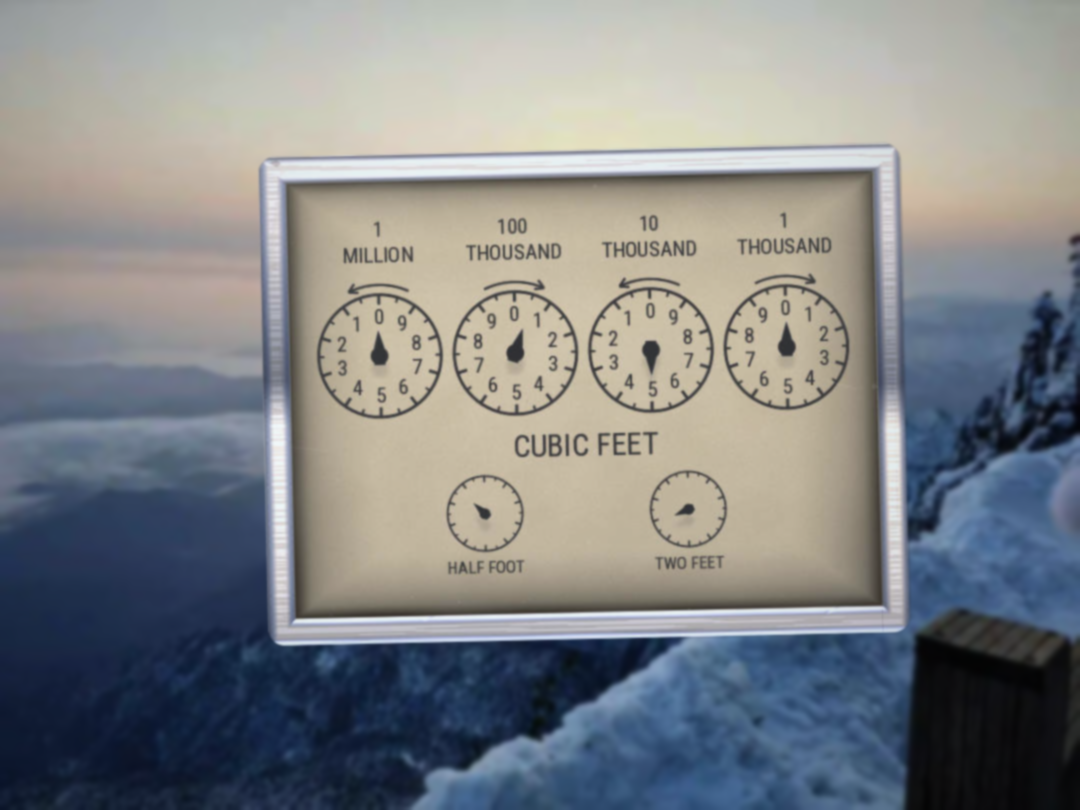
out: 5000,ft³
